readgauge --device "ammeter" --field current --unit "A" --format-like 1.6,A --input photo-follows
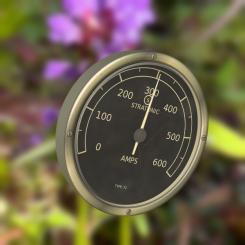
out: 300,A
